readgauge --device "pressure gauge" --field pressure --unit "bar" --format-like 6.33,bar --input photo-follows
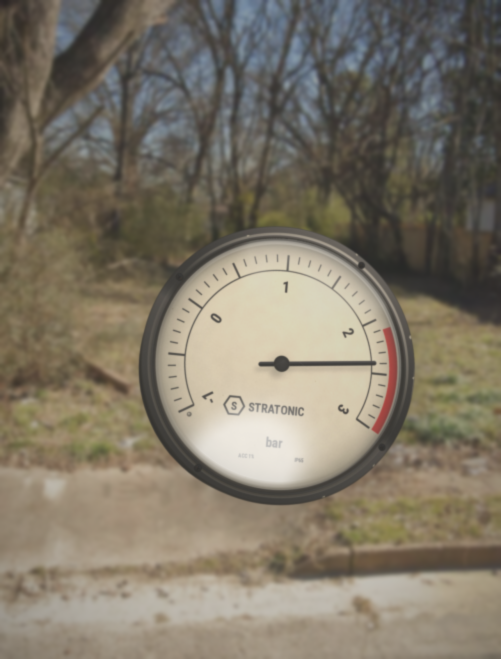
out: 2.4,bar
